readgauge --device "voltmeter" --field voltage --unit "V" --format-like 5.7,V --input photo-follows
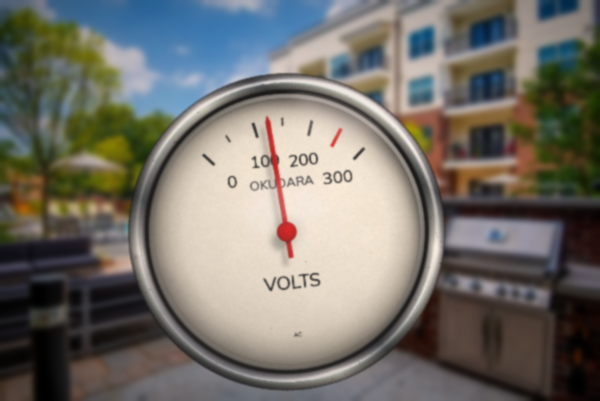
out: 125,V
